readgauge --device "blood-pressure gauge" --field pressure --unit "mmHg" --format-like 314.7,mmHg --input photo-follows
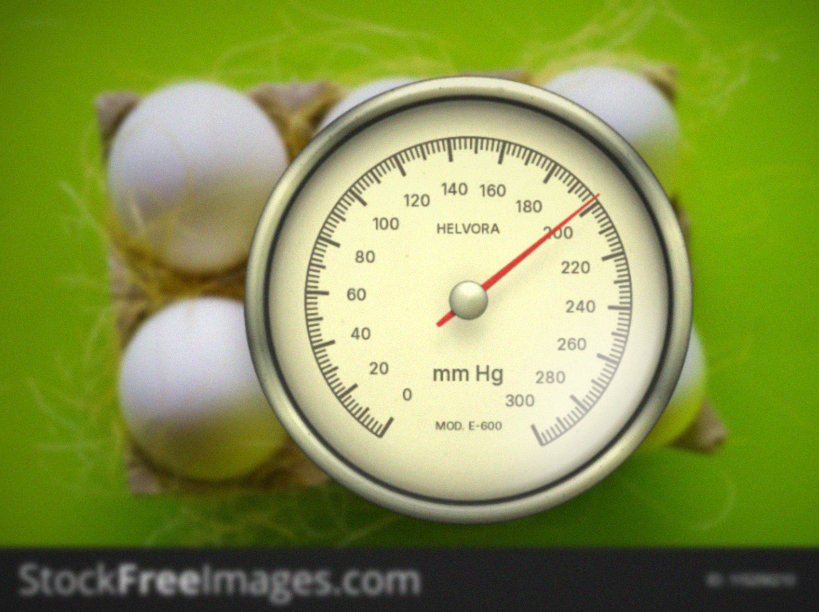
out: 198,mmHg
